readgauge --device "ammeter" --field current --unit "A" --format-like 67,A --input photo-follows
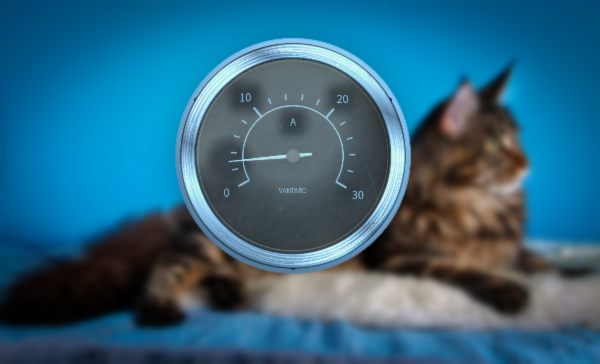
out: 3,A
